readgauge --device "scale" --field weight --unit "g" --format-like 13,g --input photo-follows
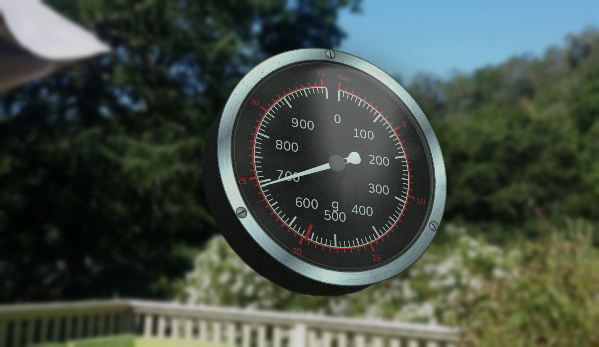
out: 690,g
